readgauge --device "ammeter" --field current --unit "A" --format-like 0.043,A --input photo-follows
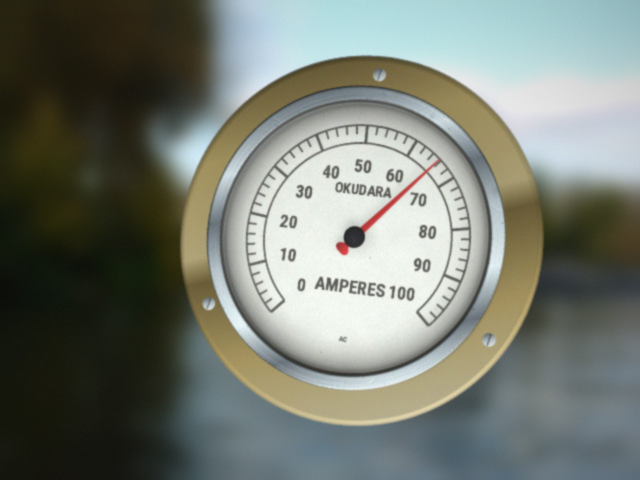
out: 66,A
